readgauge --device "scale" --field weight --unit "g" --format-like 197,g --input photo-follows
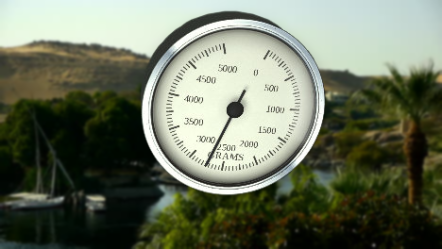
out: 2750,g
